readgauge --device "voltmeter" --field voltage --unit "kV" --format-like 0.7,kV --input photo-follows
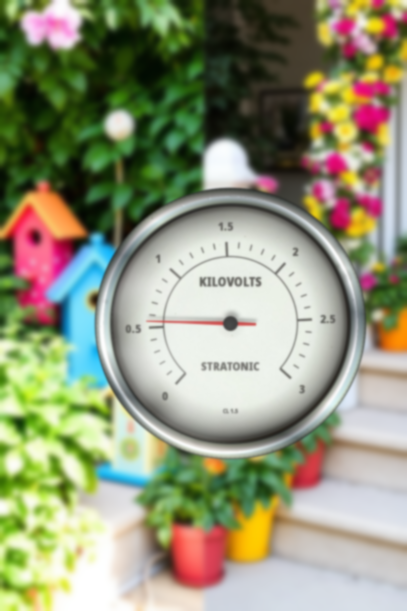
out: 0.55,kV
